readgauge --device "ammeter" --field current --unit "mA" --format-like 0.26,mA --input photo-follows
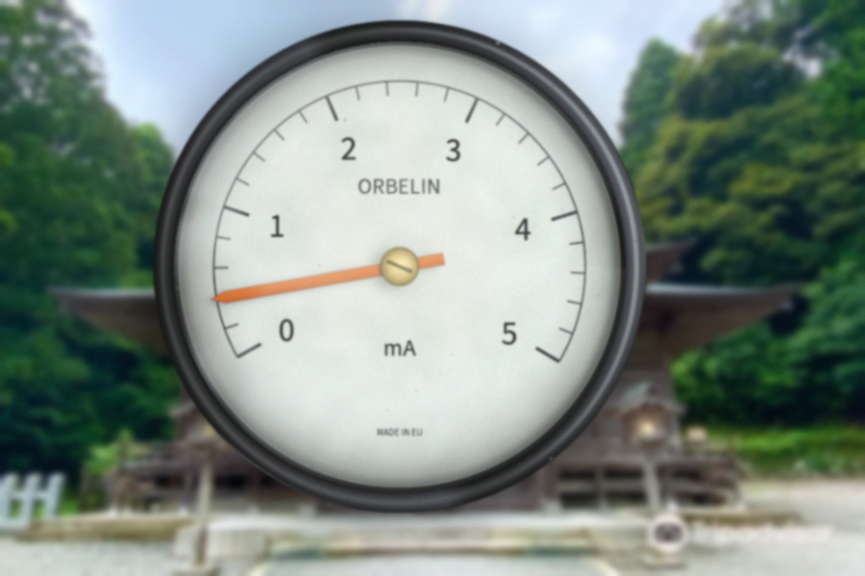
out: 0.4,mA
